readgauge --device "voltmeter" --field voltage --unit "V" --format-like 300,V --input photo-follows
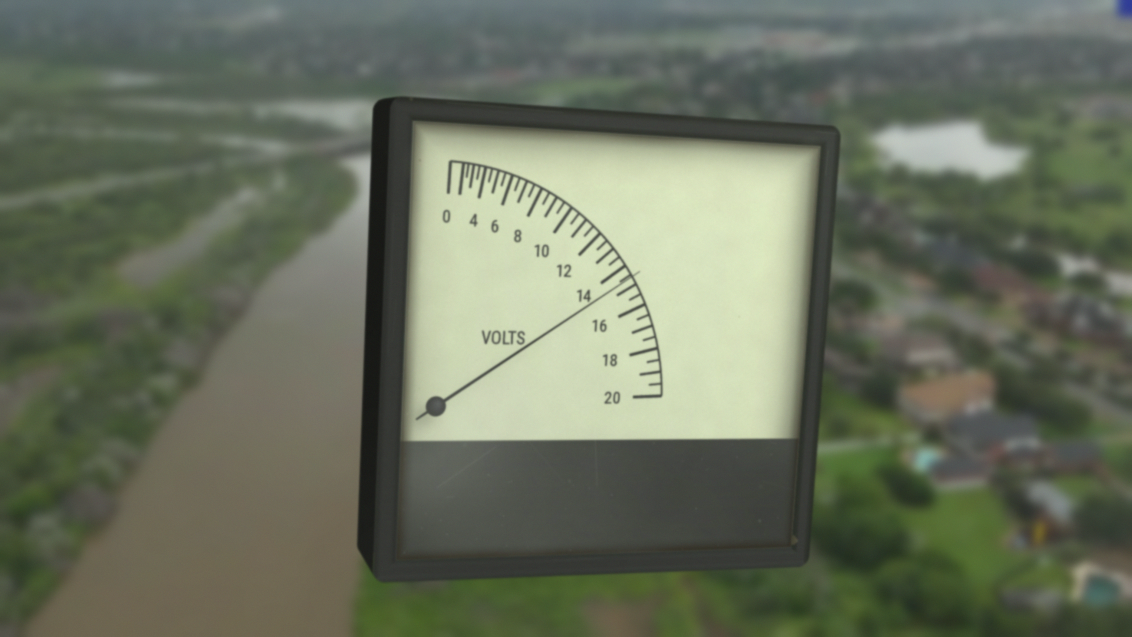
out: 14.5,V
